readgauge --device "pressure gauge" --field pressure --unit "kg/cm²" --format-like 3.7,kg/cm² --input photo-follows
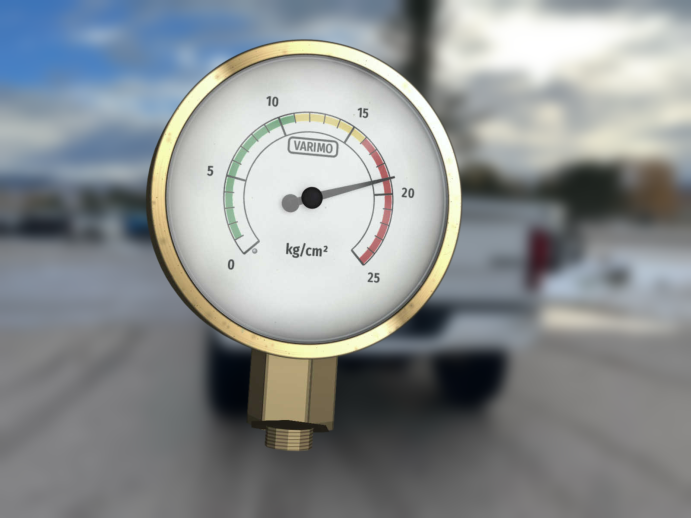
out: 19,kg/cm²
